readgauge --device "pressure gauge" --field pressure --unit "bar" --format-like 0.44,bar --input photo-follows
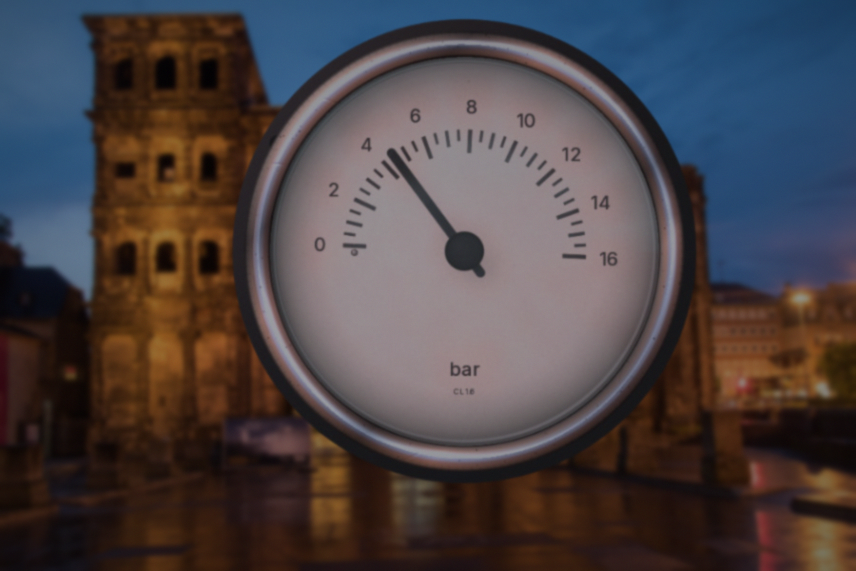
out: 4.5,bar
